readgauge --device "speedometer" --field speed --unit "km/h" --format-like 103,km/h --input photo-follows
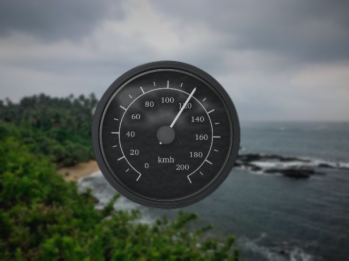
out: 120,km/h
